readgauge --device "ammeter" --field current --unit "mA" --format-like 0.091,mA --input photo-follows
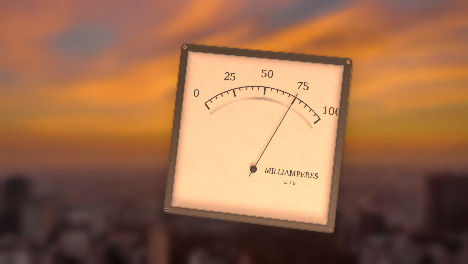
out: 75,mA
